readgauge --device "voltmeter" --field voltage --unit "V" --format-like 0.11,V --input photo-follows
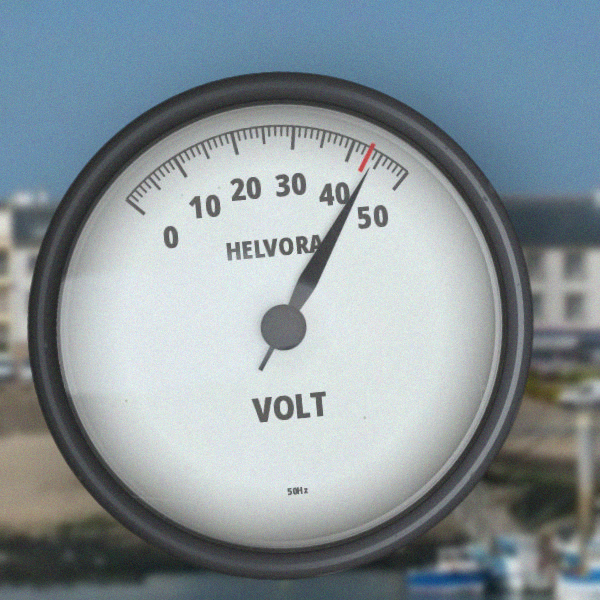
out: 44,V
